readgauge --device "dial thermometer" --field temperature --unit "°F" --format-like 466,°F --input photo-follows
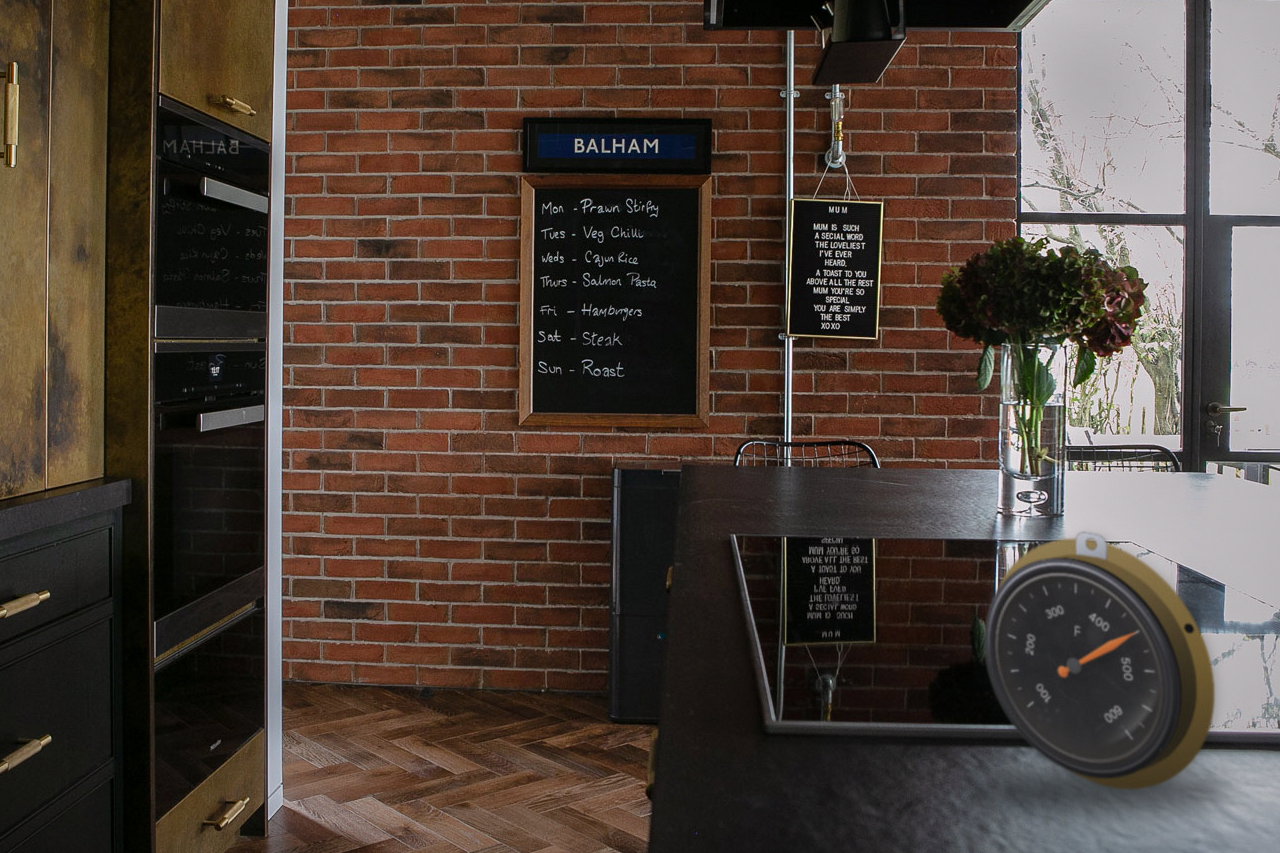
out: 450,°F
